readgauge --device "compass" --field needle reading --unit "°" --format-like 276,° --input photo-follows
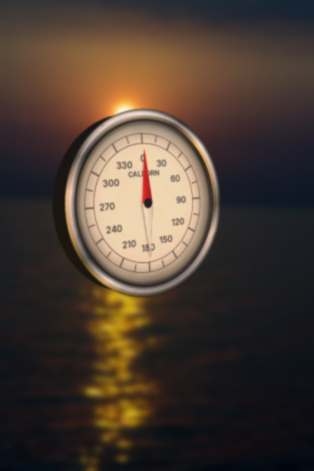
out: 0,°
